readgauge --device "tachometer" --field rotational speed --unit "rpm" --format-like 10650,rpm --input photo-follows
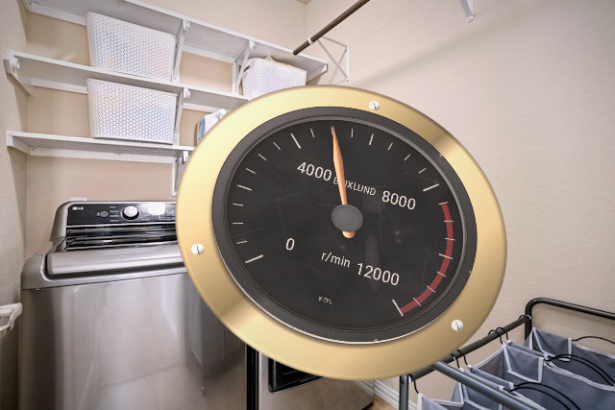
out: 5000,rpm
